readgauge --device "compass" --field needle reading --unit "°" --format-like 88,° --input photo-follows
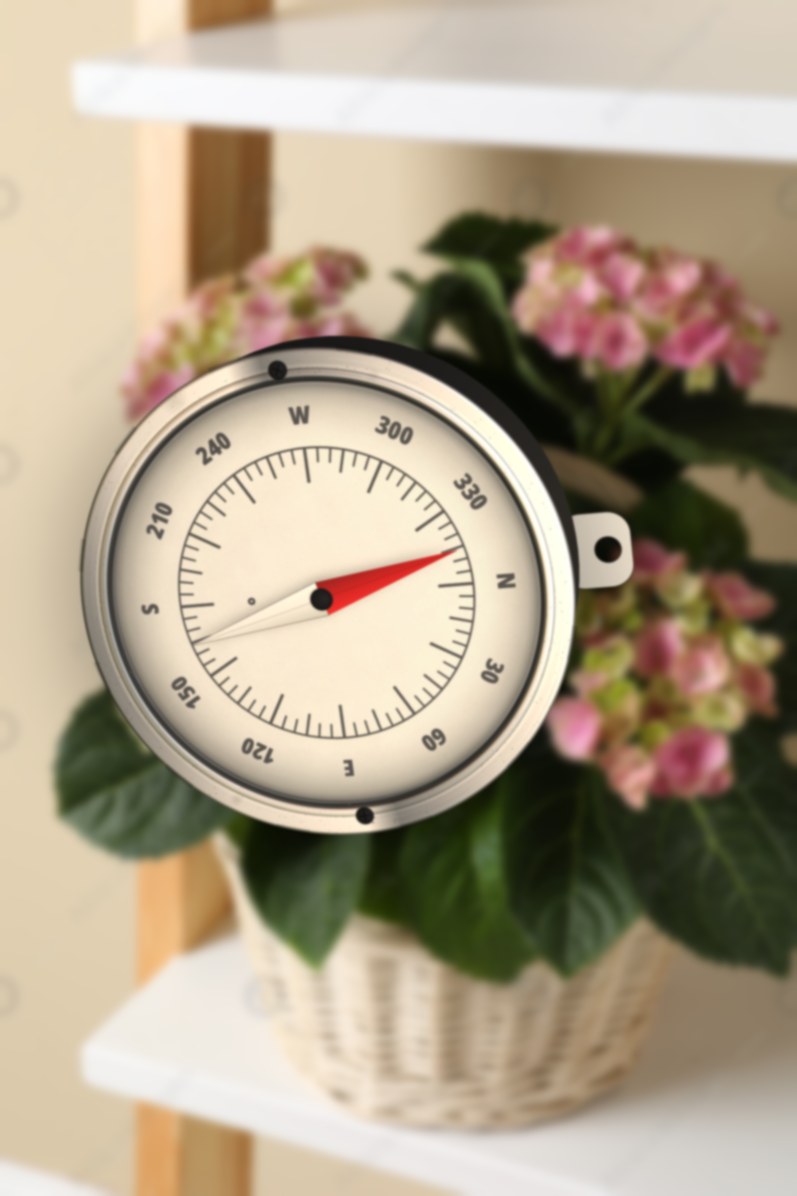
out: 345,°
